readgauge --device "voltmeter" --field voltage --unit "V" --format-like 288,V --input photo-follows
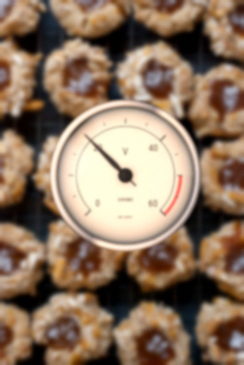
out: 20,V
